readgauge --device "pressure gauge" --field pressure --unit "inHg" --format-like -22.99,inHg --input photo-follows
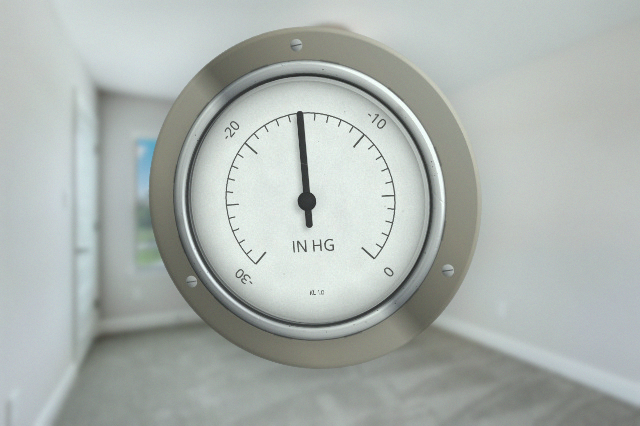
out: -15,inHg
